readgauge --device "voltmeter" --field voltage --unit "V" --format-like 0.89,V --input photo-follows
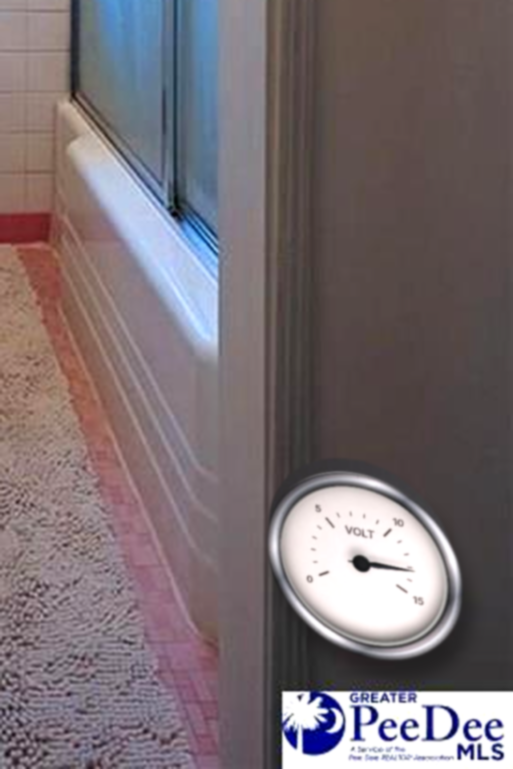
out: 13,V
